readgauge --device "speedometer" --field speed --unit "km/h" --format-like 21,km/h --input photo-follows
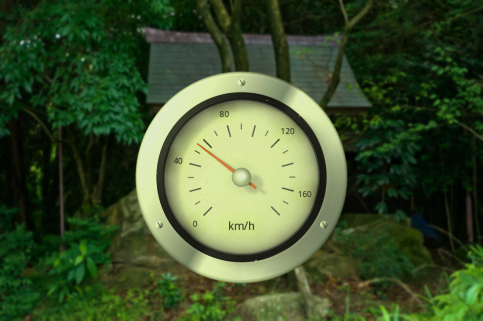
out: 55,km/h
